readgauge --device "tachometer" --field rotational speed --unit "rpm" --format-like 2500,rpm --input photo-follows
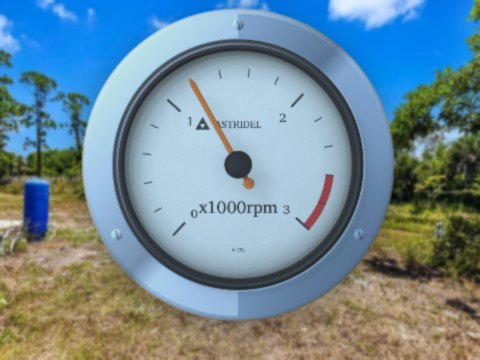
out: 1200,rpm
